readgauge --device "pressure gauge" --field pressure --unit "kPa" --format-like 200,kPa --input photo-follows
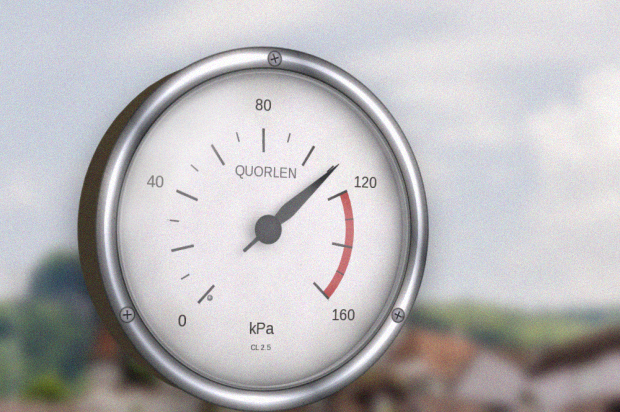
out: 110,kPa
